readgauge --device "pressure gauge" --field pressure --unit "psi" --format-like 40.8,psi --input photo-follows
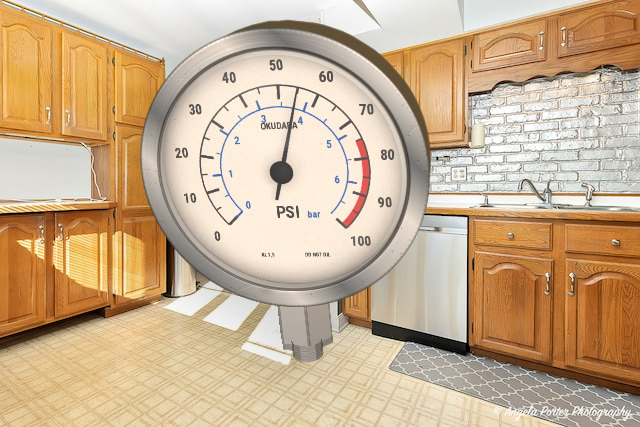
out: 55,psi
